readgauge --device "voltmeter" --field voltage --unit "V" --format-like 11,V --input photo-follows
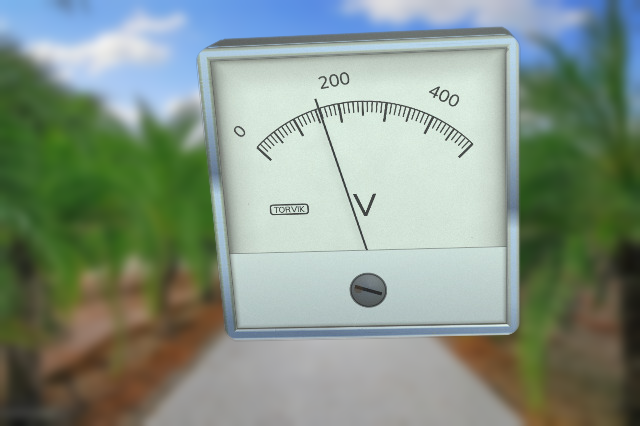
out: 160,V
